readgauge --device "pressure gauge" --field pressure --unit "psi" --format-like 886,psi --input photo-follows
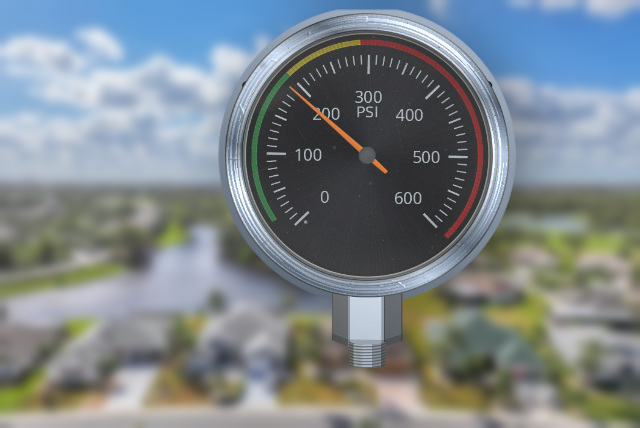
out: 190,psi
